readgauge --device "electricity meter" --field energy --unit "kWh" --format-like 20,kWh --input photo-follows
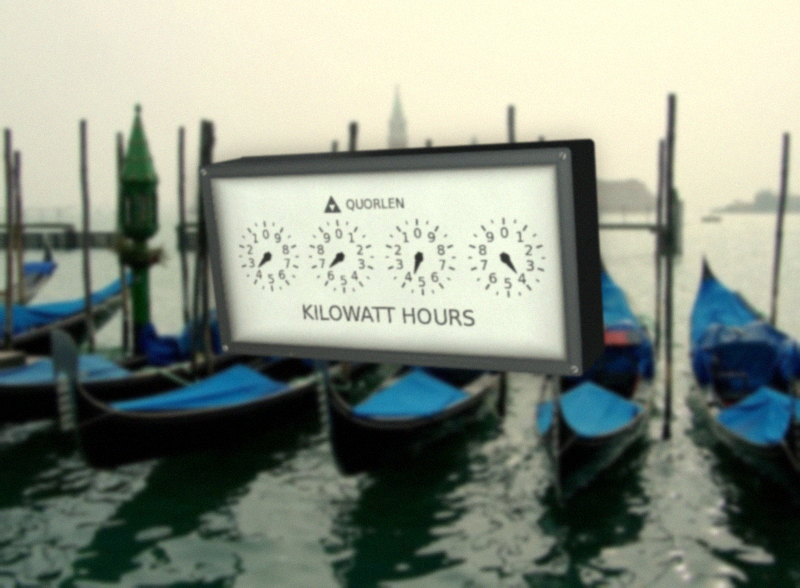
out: 3644,kWh
